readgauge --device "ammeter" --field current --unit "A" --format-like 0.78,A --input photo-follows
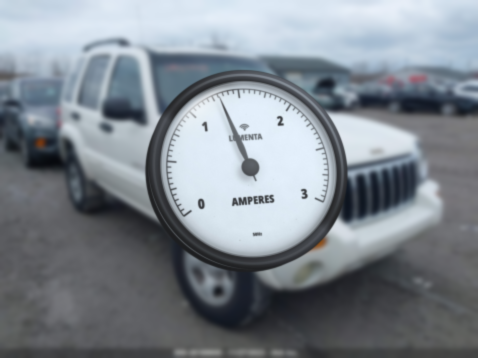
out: 1.3,A
